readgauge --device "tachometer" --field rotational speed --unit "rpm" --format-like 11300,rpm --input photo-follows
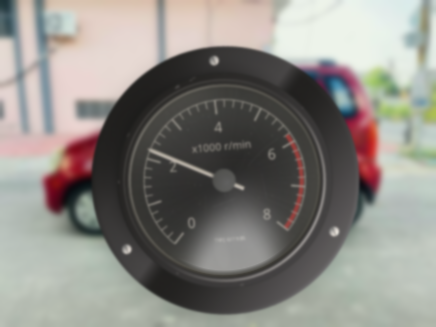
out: 2200,rpm
